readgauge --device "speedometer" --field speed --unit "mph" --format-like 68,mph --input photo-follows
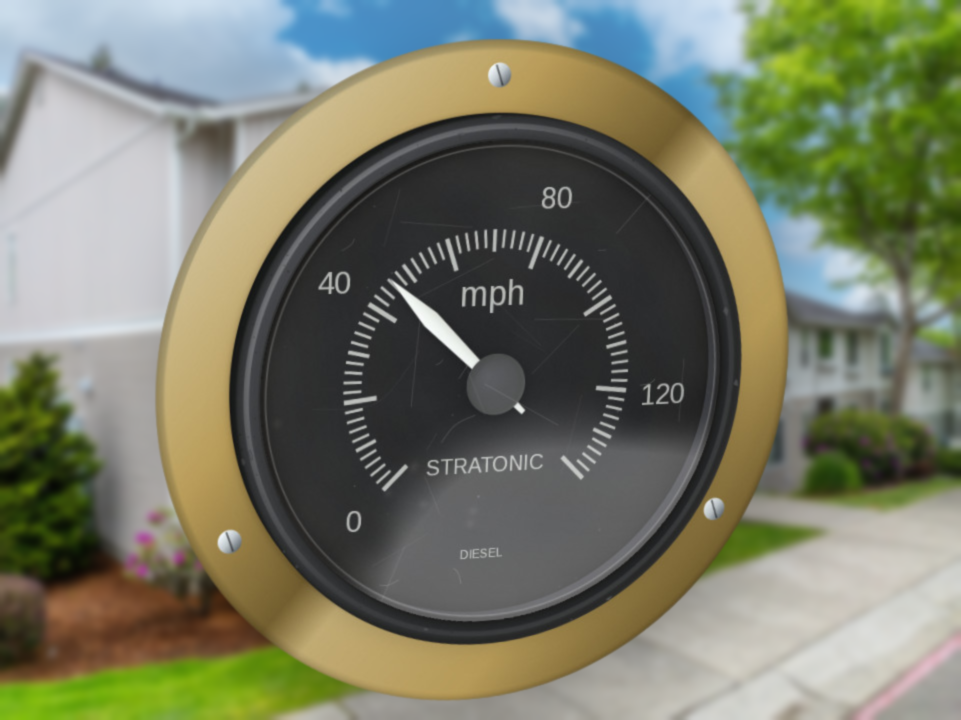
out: 46,mph
